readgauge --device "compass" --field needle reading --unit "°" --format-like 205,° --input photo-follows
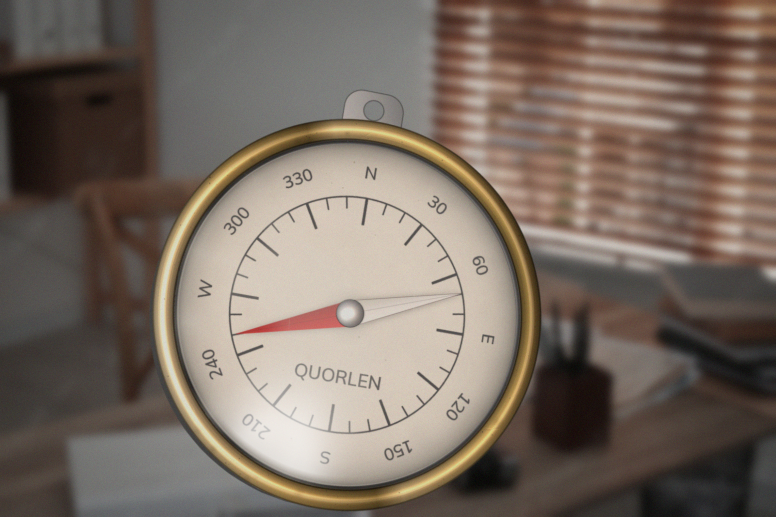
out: 250,°
